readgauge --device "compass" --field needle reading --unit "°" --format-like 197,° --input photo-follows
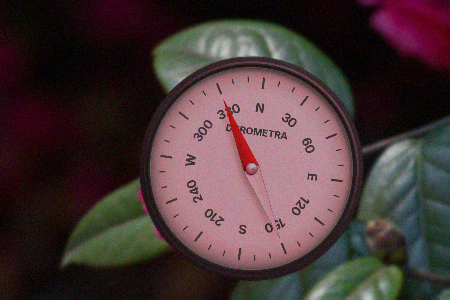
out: 330,°
